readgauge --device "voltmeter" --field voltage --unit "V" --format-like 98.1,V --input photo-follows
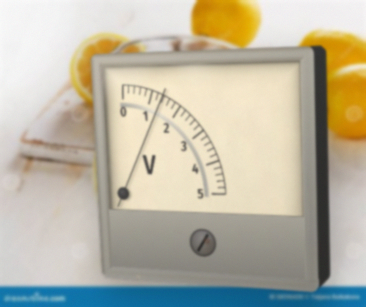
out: 1.4,V
